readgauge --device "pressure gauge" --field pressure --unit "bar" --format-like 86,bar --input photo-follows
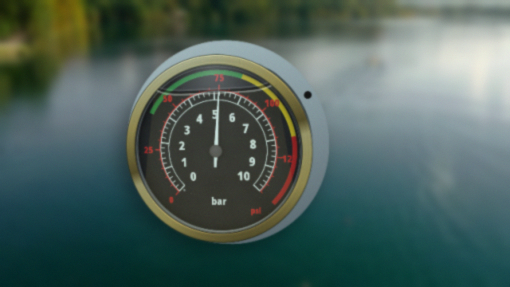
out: 5.2,bar
